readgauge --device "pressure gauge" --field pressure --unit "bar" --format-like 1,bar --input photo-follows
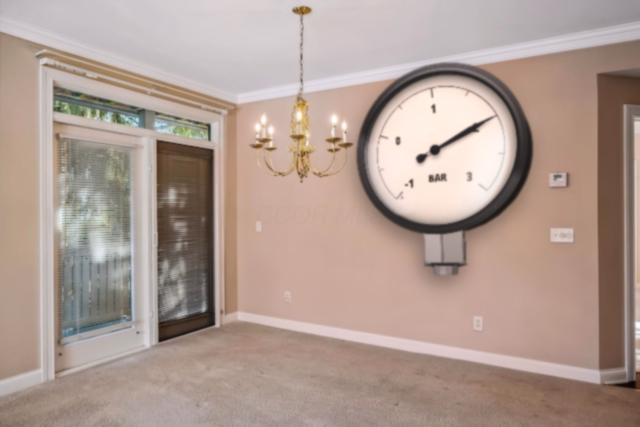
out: 2,bar
